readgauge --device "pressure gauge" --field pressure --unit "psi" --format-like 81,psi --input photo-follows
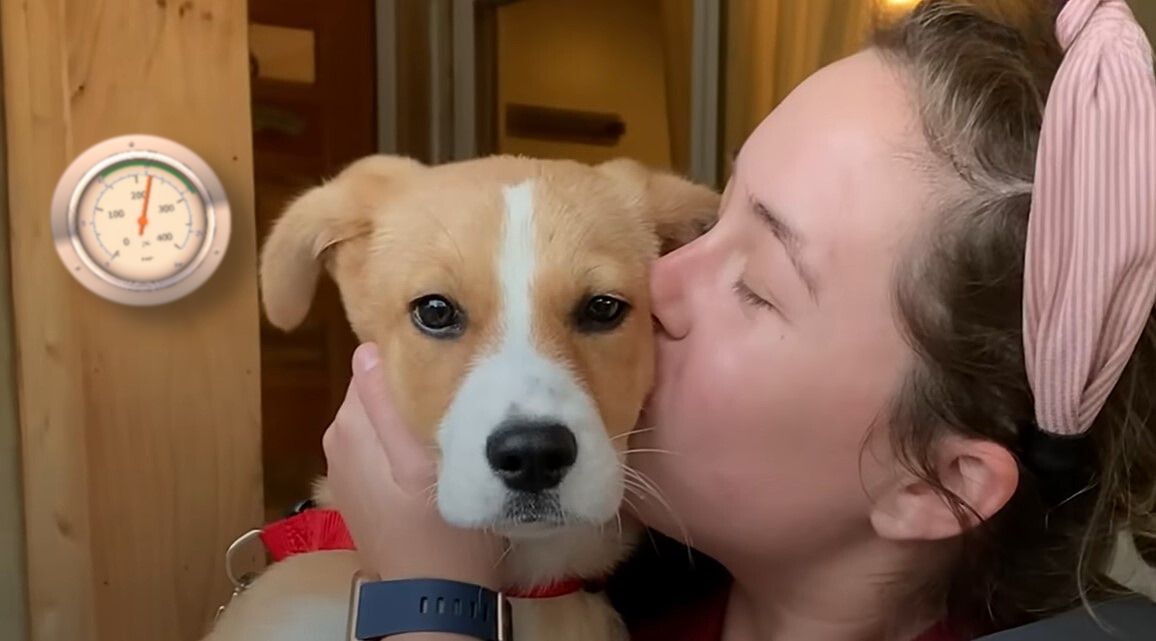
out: 225,psi
